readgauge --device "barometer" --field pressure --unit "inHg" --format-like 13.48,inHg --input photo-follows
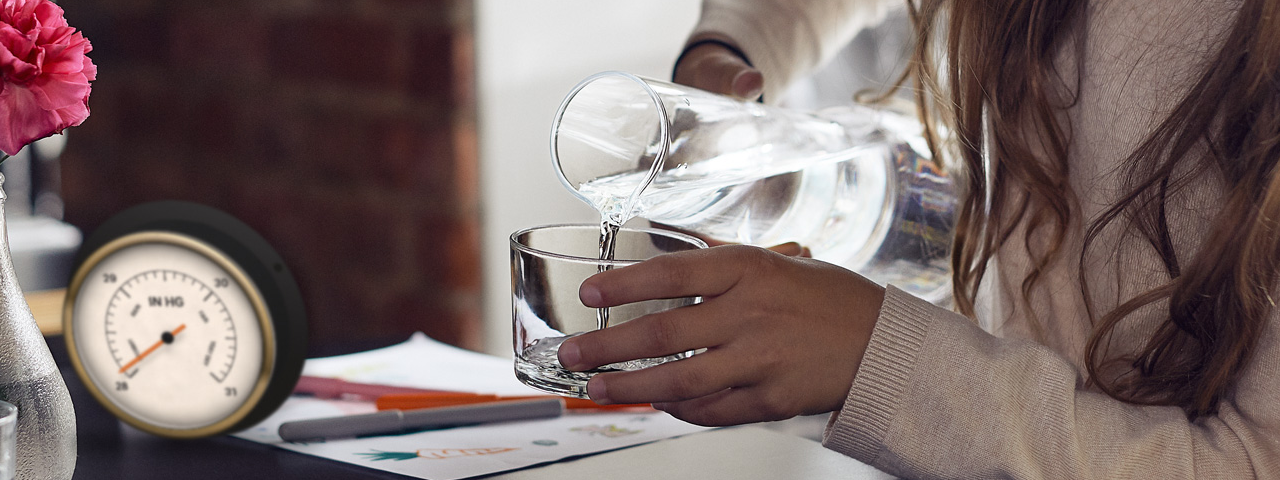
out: 28.1,inHg
